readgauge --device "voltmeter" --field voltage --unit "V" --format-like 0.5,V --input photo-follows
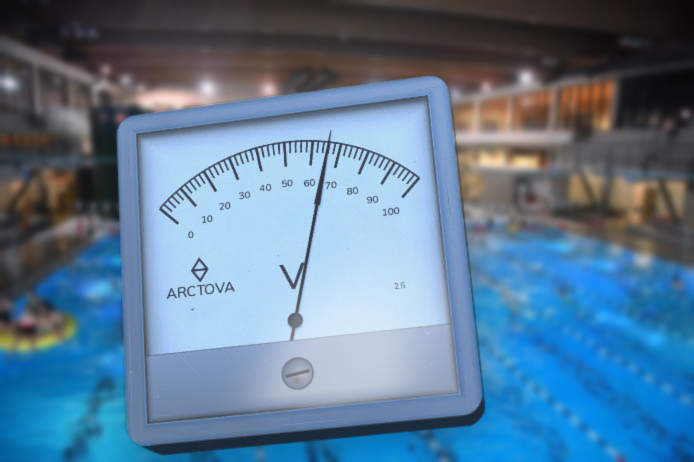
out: 66,V
